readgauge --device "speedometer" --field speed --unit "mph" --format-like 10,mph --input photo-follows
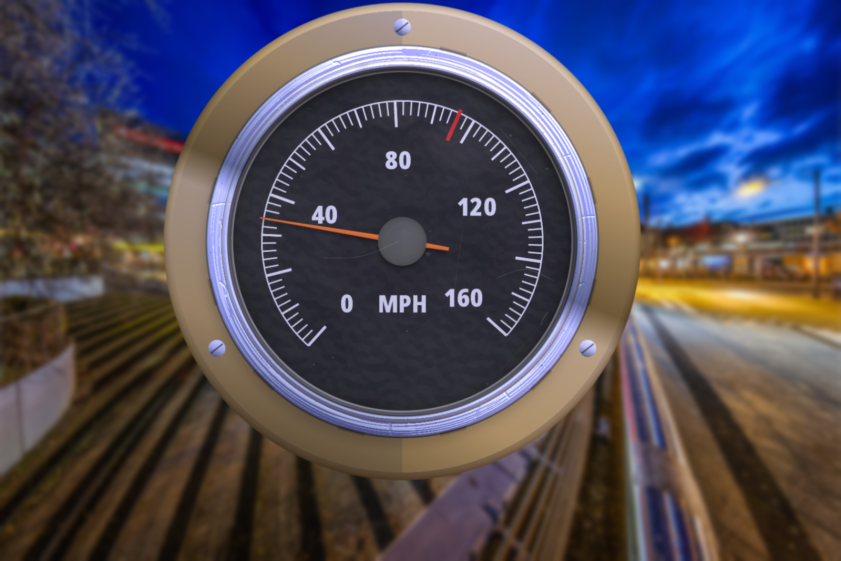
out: 34,mph
